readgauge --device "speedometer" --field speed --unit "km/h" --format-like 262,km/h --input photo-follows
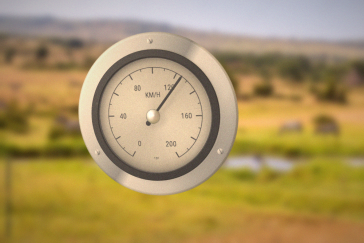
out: 125,km/h
